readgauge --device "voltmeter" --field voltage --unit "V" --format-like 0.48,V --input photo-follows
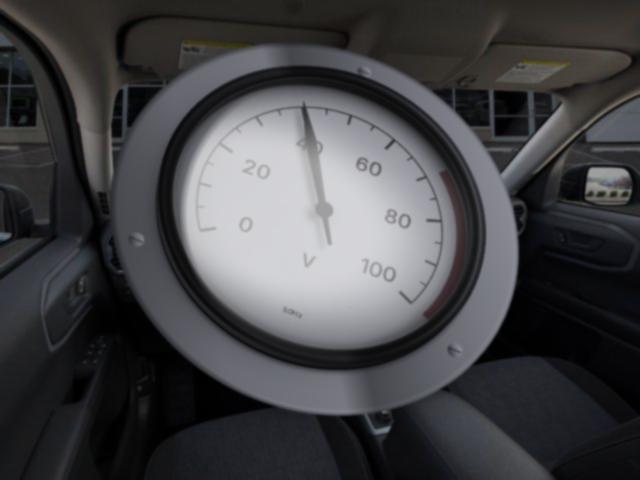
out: 40,V
